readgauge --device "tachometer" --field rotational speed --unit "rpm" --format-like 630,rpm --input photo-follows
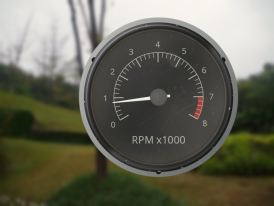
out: 800,rpm
